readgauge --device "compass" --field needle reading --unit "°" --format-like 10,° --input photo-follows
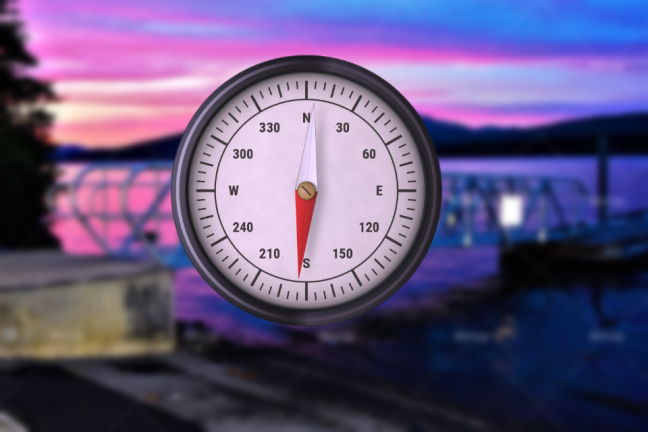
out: 185,°
